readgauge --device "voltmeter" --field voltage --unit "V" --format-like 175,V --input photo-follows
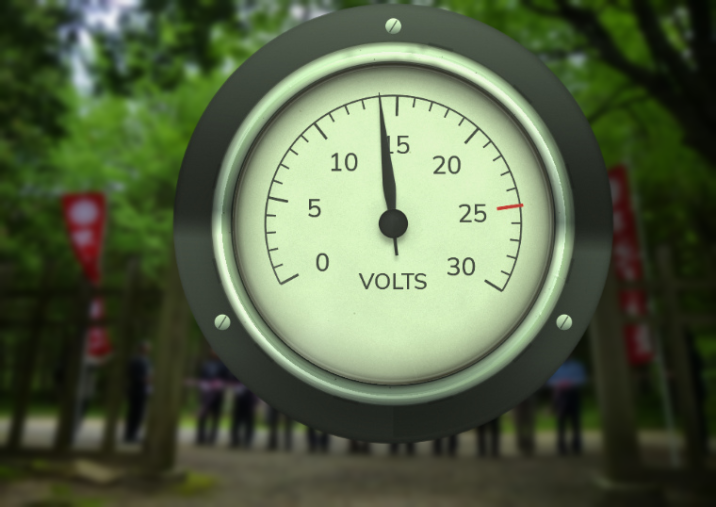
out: 14,V
